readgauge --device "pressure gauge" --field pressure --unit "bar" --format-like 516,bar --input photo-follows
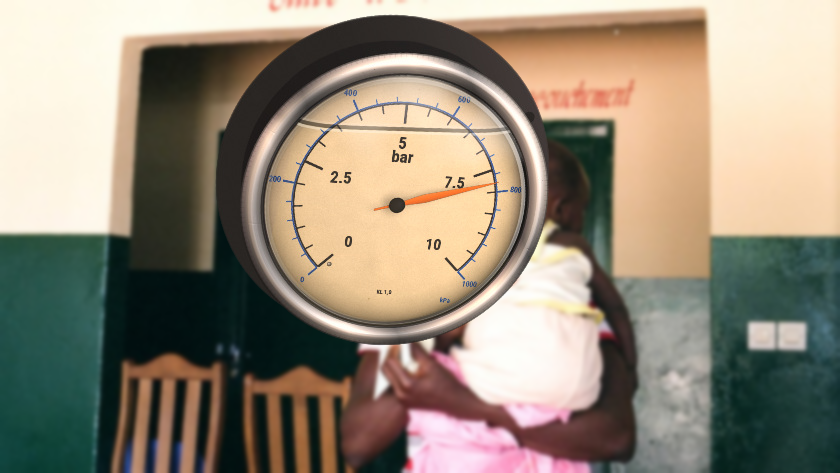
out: 7.75,bar
